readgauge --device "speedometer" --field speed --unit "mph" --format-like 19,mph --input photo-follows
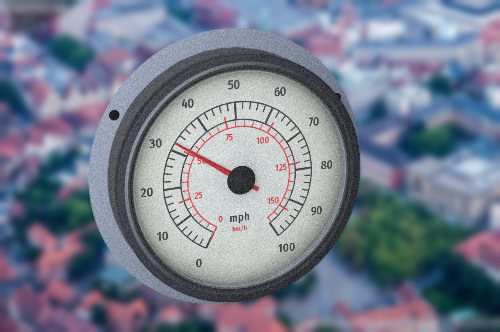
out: 32,mph
